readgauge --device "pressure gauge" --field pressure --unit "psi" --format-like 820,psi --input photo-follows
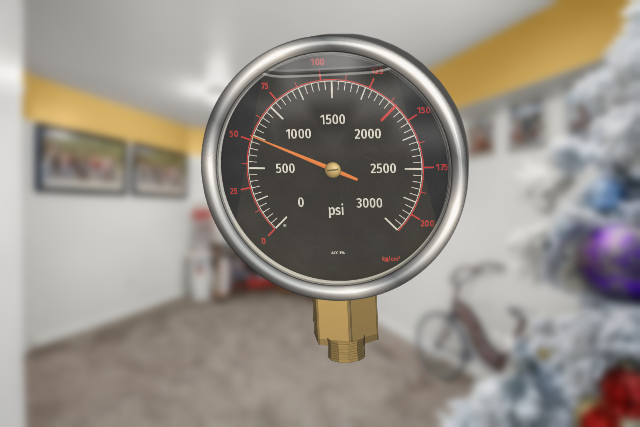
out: 750,psi
